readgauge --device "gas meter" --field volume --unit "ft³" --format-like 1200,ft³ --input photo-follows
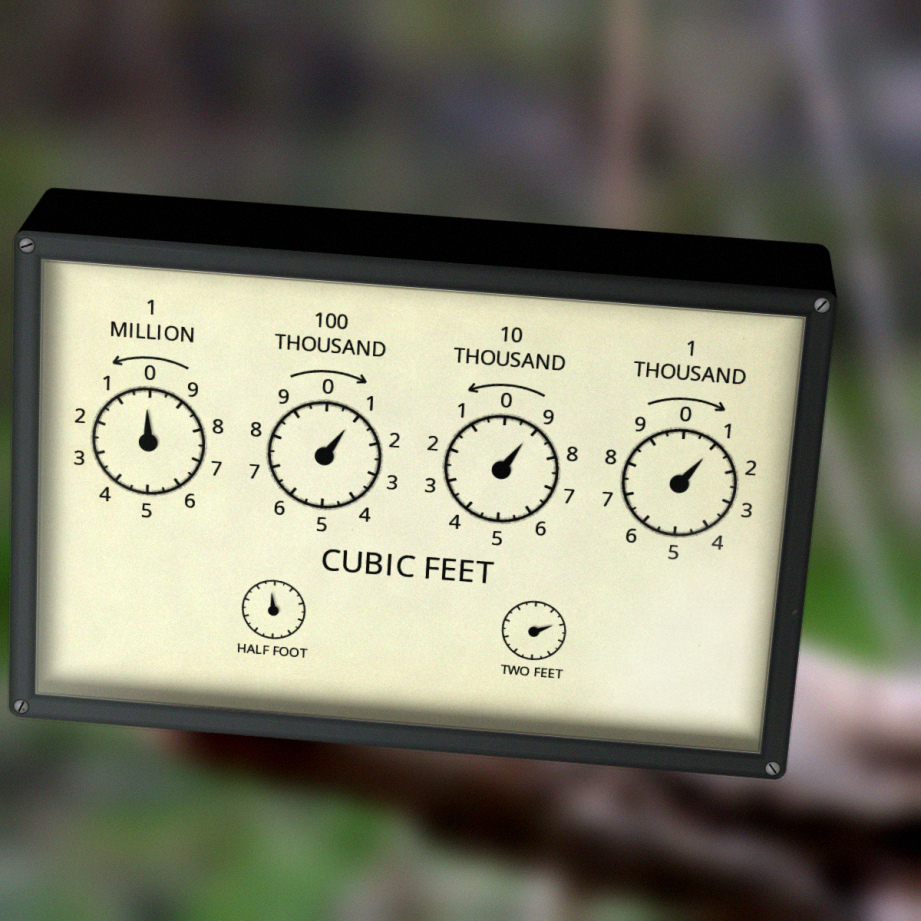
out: 9100,ft³
